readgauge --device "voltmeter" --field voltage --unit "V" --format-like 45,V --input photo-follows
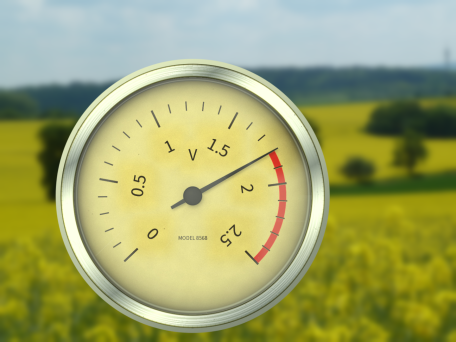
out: 1.8,V
